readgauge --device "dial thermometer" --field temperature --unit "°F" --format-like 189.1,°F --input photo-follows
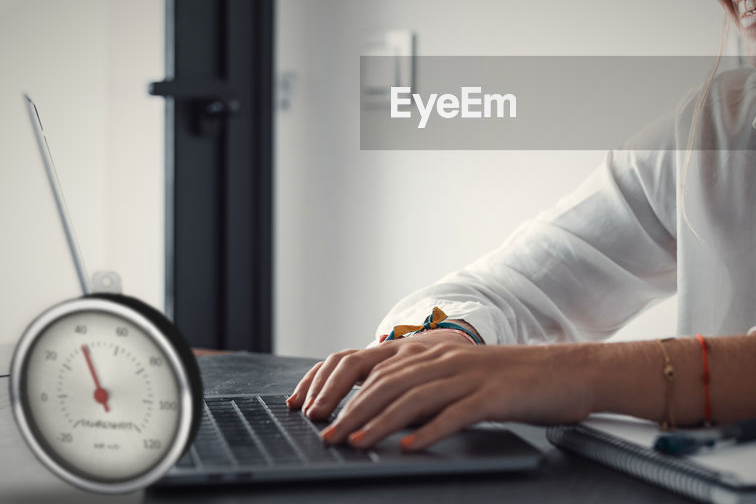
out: 40,°F
